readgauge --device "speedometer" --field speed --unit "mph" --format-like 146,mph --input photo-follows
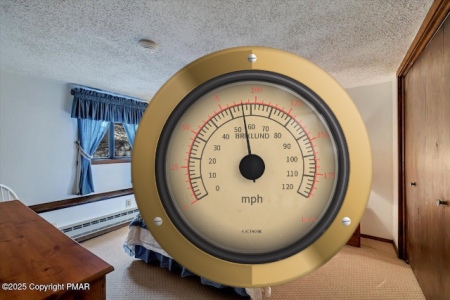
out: 56,mph
